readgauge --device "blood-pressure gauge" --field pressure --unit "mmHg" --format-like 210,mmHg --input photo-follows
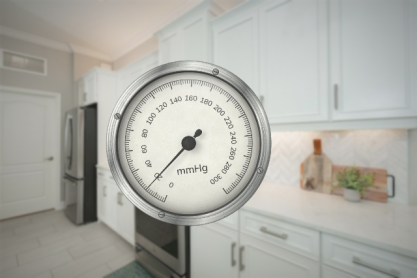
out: 20,mmHg
